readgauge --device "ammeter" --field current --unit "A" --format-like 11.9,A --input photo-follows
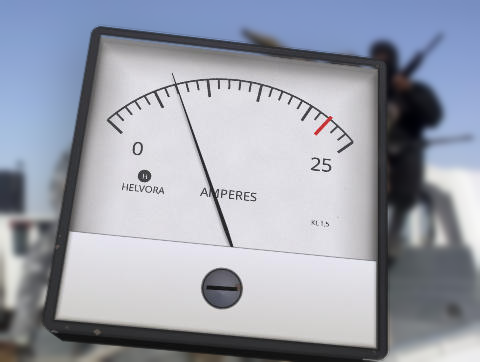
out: 7,A
